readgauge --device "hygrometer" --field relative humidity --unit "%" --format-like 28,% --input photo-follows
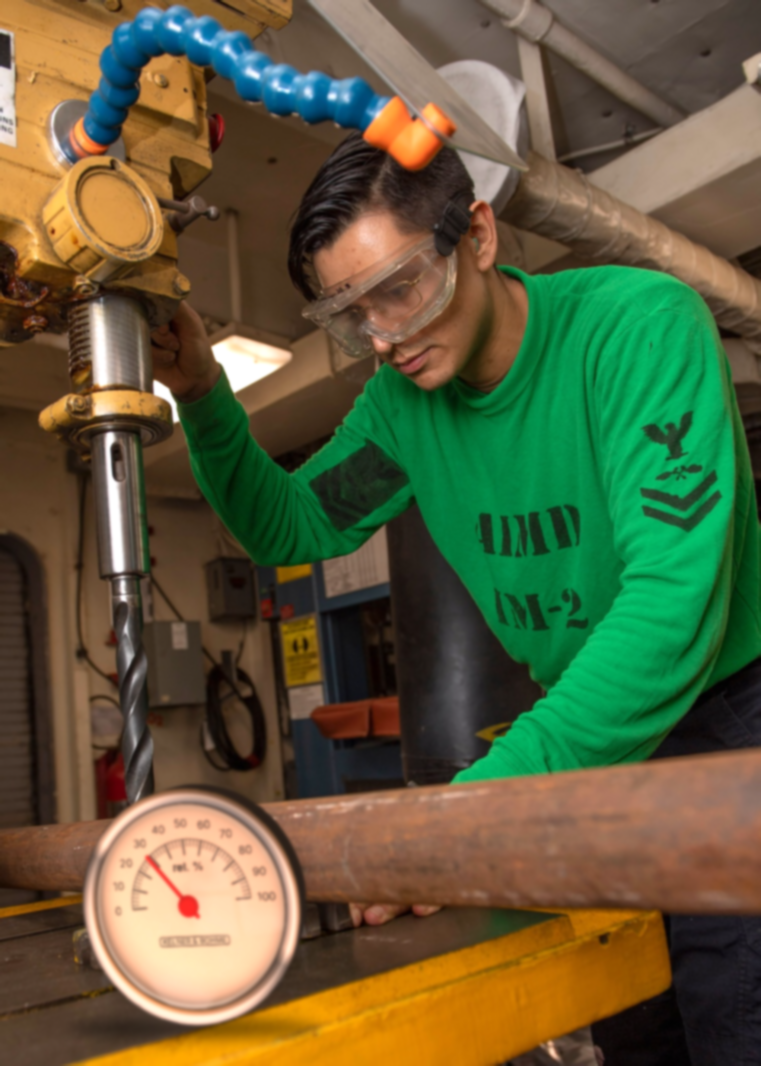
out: 30,%
